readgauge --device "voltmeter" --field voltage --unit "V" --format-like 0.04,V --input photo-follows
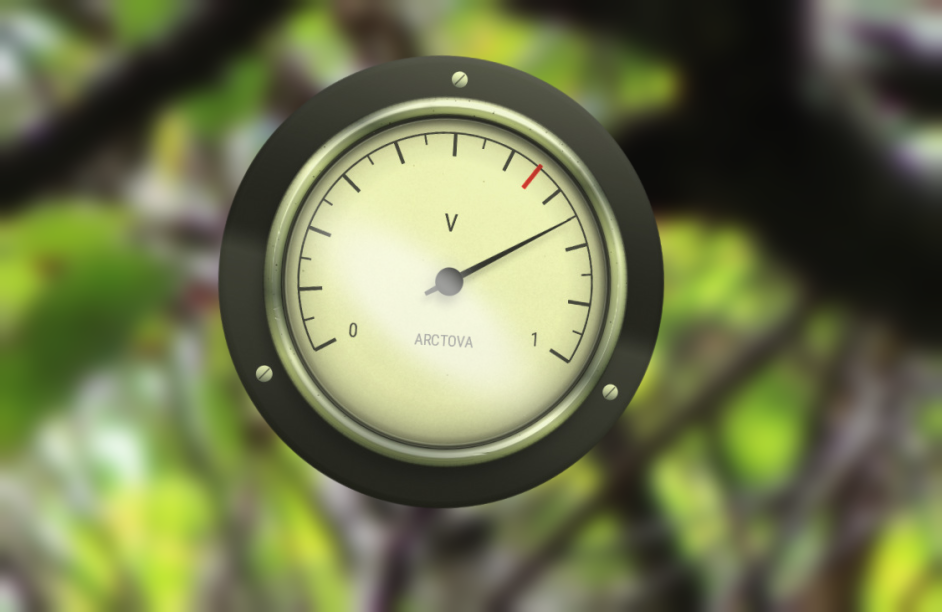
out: 0.75,V
